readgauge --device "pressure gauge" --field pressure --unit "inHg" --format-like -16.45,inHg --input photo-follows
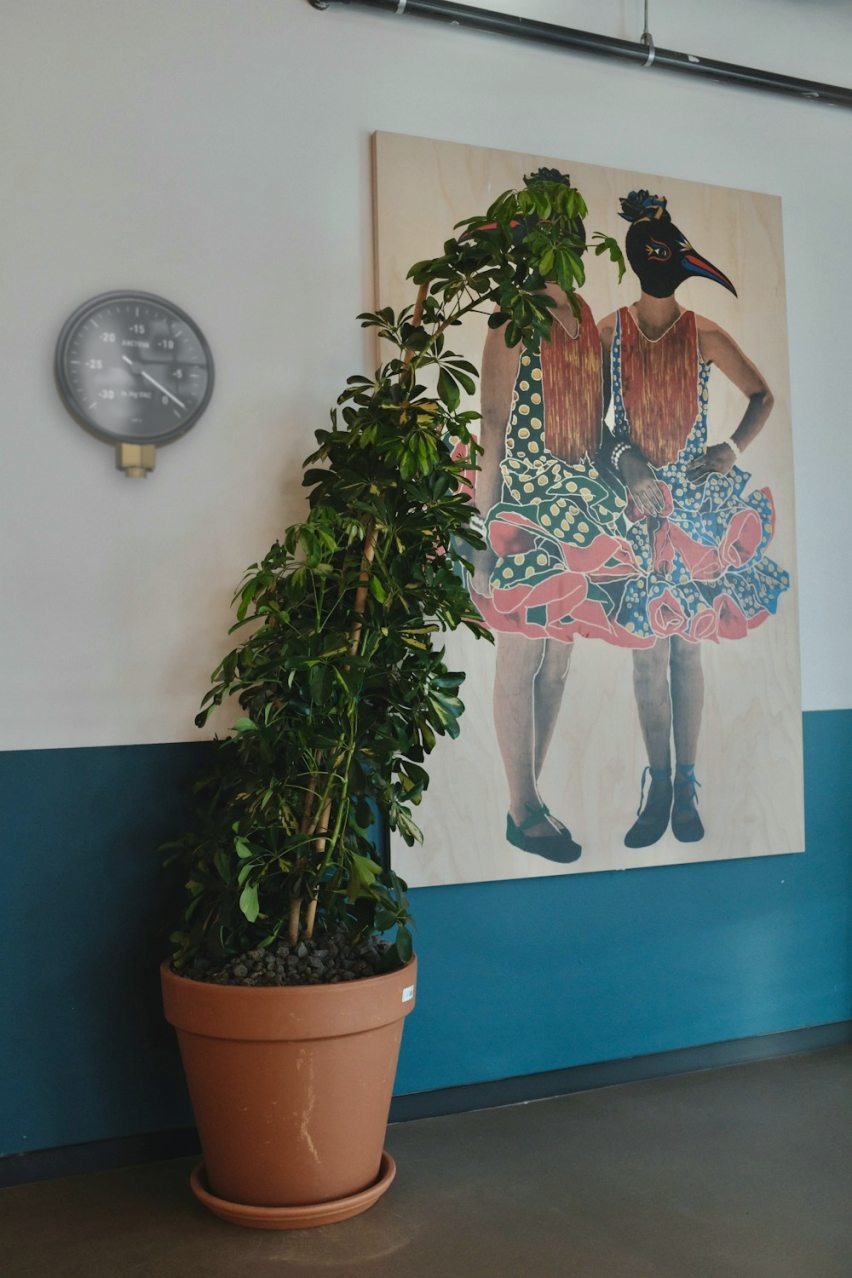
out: -1,inHg
